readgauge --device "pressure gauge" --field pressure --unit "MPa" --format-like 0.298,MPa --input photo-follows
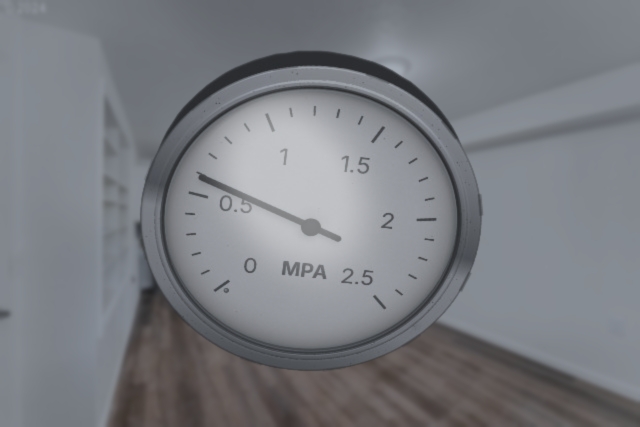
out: 0.6,MPa
